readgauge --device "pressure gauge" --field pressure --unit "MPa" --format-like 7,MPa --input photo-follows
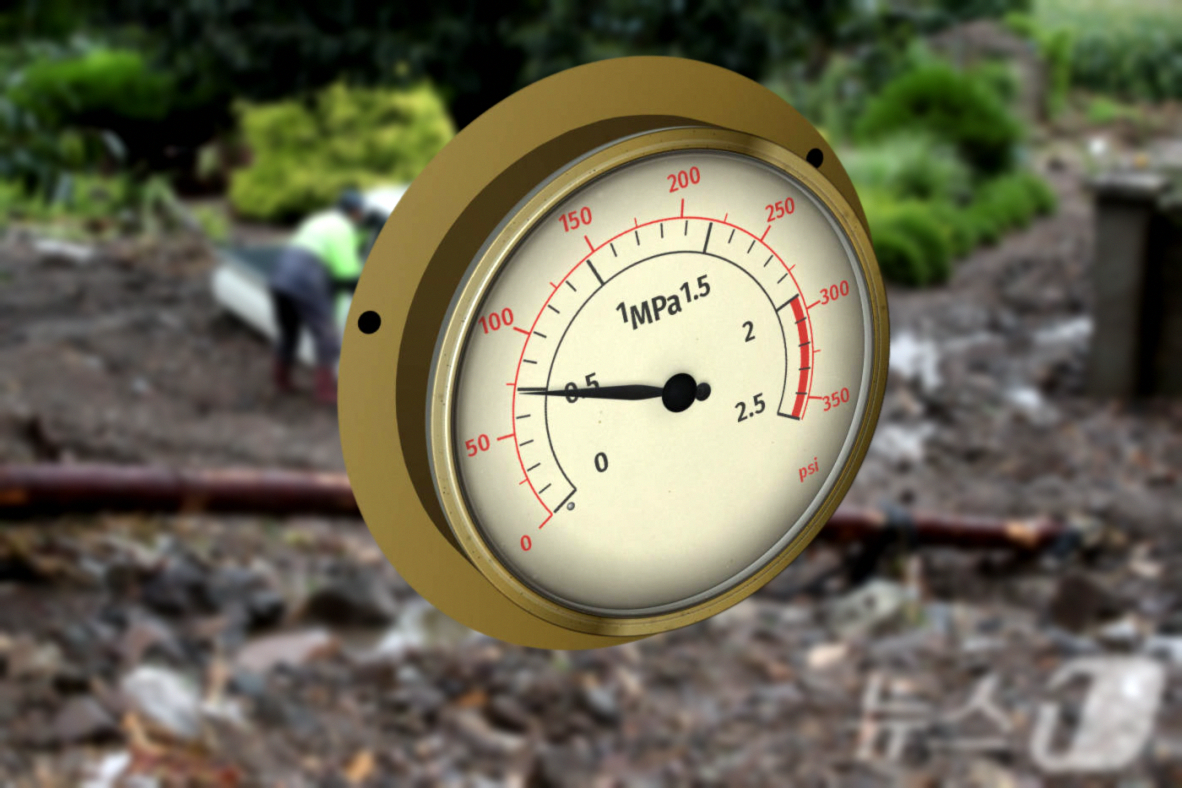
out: 0.5,MPa
